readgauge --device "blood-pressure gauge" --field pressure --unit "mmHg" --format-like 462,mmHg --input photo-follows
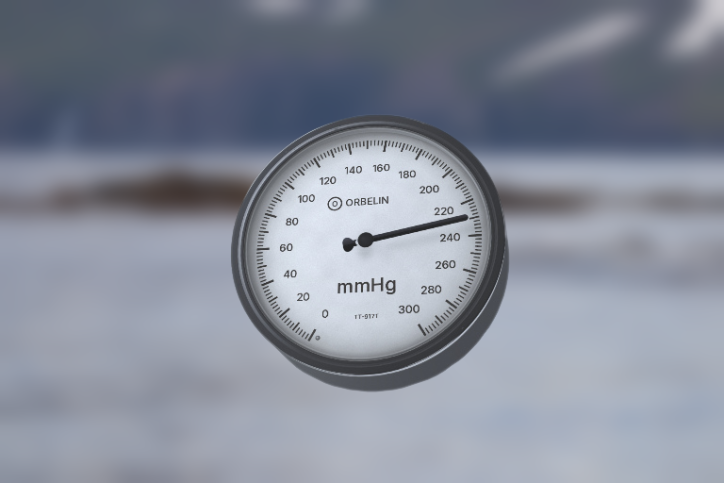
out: 230,mmHg
